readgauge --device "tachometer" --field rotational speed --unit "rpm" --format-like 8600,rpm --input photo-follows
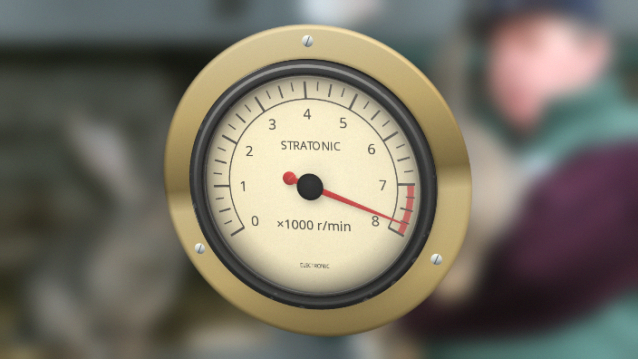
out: 7750,rpm
